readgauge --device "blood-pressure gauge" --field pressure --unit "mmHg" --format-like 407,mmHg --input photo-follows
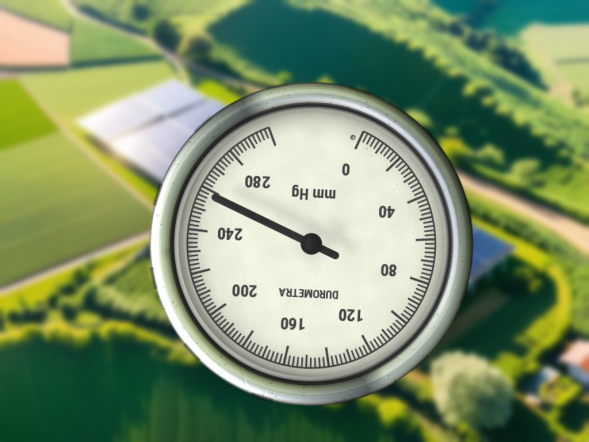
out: 258,mmHg
